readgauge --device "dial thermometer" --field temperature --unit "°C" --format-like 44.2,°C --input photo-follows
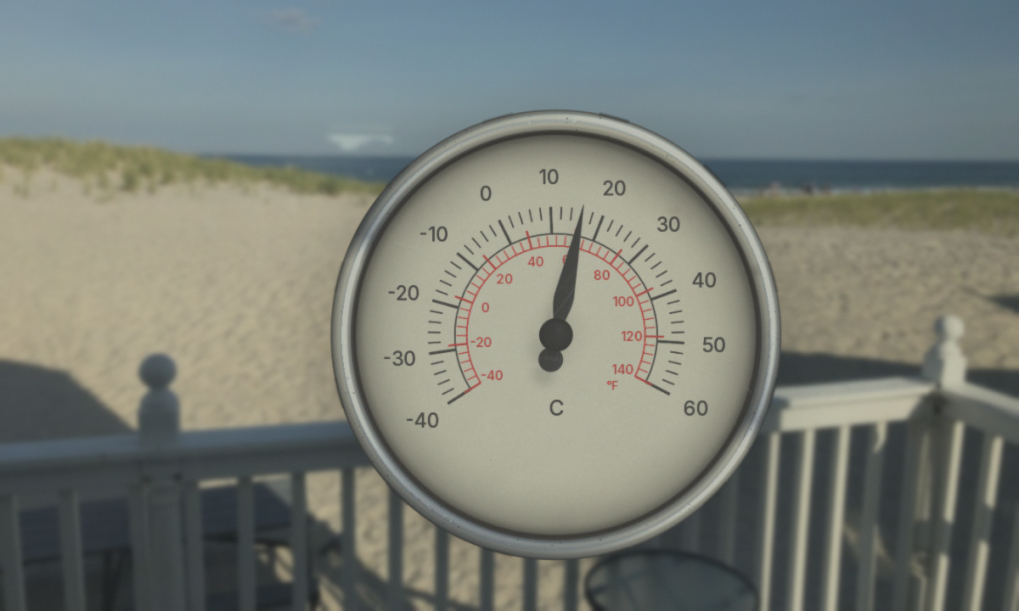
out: 16,°C
